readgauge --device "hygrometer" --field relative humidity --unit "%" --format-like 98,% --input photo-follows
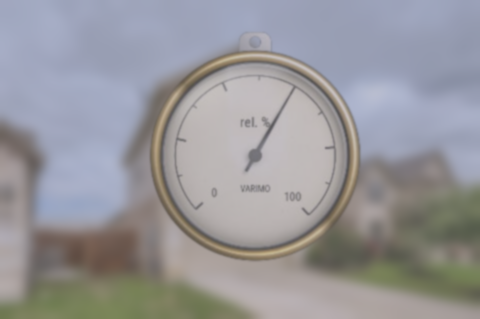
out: 60,%
